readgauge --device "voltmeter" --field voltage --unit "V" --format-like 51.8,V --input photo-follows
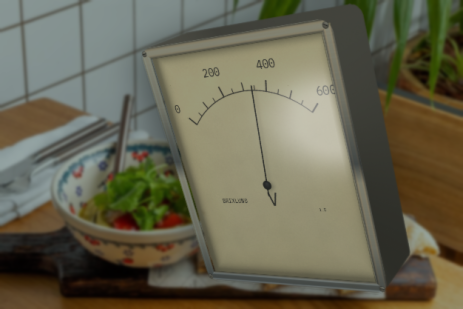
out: 350,V
